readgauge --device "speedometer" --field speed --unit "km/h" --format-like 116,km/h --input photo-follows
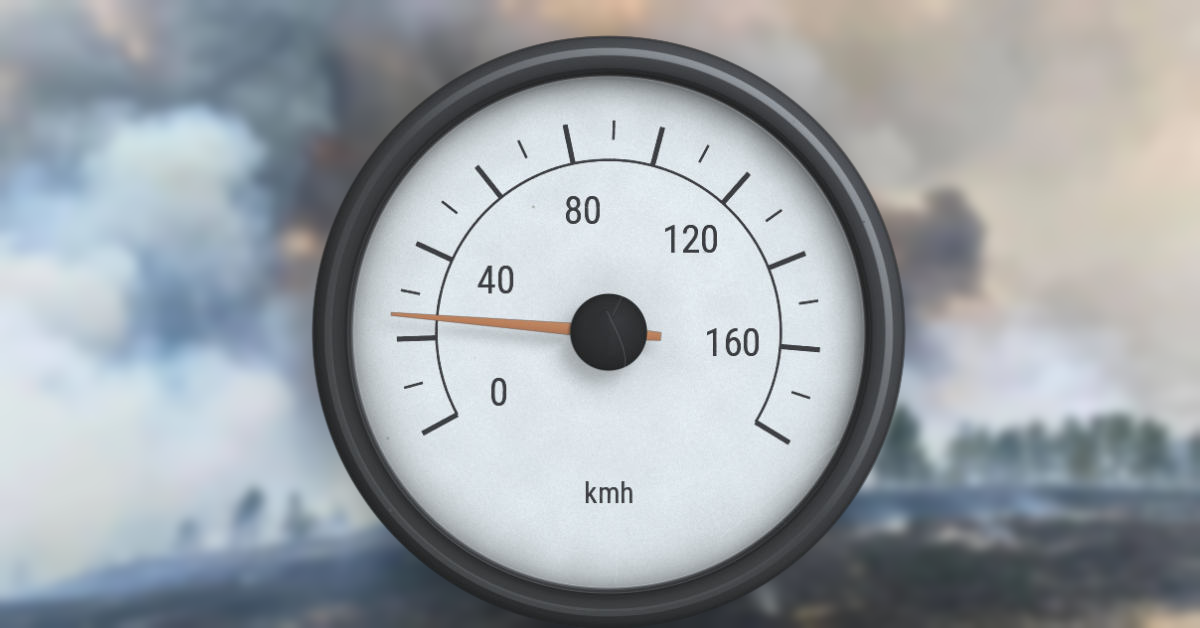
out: 25,km/h
